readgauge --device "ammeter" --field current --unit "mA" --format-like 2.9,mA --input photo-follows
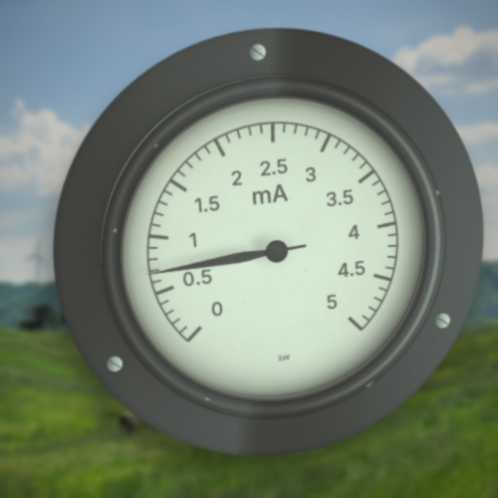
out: 0.7,mA
